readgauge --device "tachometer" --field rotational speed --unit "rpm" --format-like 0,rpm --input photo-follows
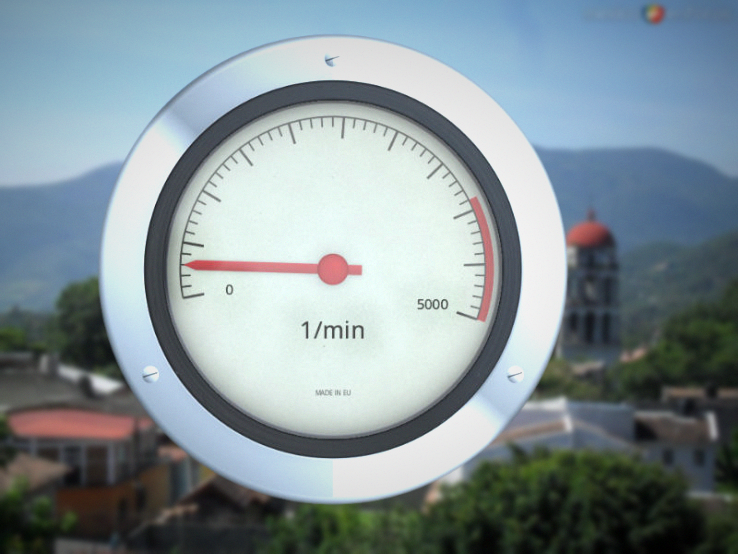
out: 300,rpm
